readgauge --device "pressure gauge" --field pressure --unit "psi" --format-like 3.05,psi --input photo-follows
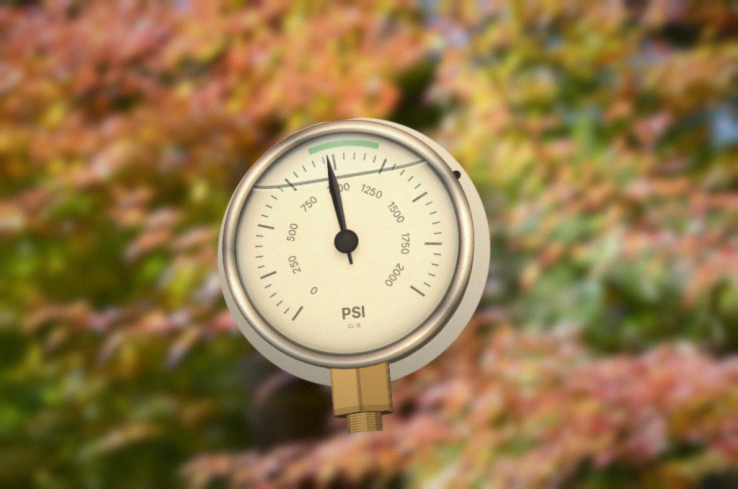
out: 975,psi
